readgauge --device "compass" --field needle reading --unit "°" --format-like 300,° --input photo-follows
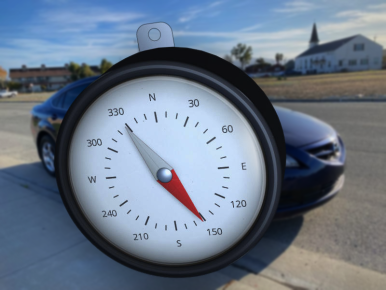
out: 150,°
